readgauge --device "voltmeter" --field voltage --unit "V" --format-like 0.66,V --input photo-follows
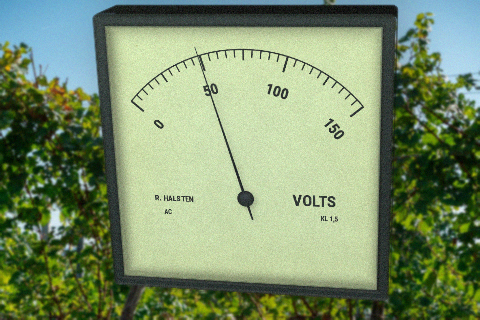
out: 50,V
